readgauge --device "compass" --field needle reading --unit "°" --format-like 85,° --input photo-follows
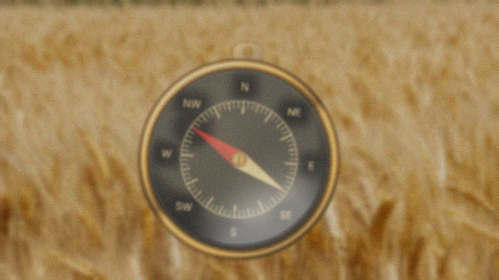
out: 300,°
